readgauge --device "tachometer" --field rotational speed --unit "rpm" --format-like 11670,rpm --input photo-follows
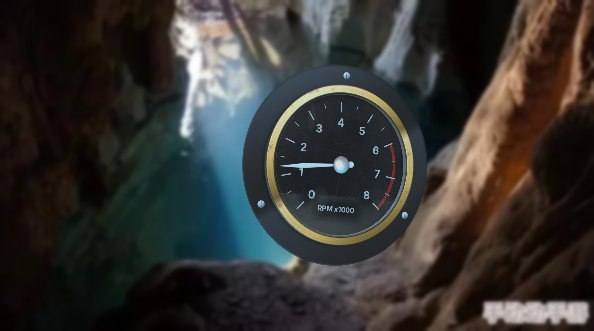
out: 1250,rpm
